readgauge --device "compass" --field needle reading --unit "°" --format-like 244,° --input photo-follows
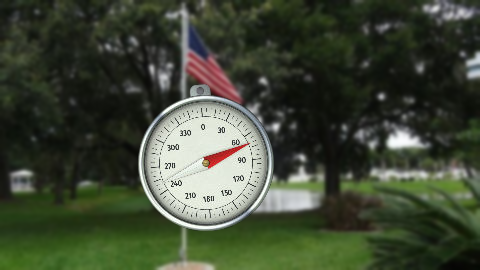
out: 70,°
